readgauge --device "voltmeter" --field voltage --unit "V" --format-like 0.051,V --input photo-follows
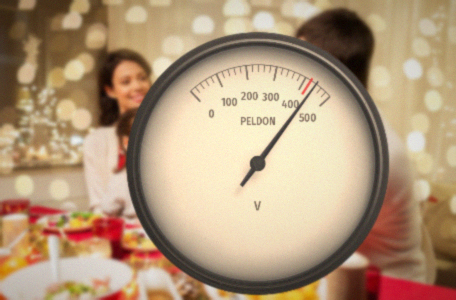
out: 440,V
